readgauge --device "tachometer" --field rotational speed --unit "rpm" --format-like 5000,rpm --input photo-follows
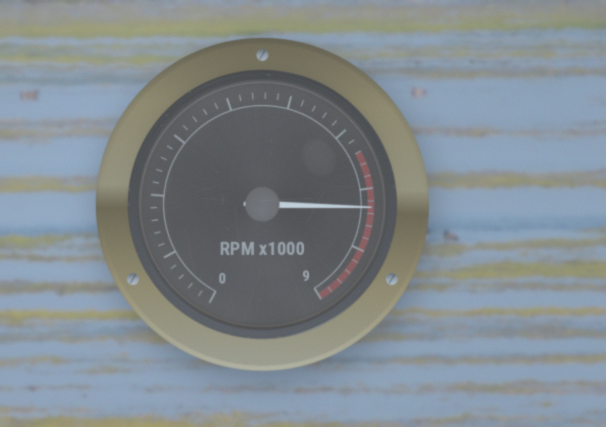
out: 7300,rpm
